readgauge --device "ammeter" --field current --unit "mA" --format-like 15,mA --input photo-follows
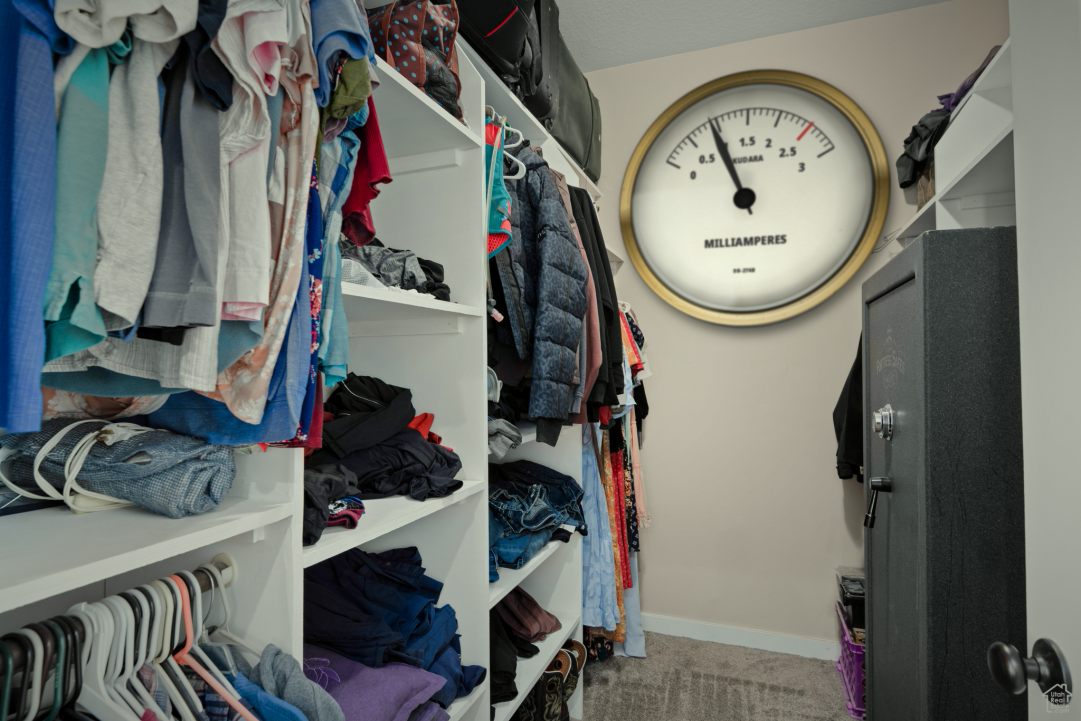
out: 0.9,mA
